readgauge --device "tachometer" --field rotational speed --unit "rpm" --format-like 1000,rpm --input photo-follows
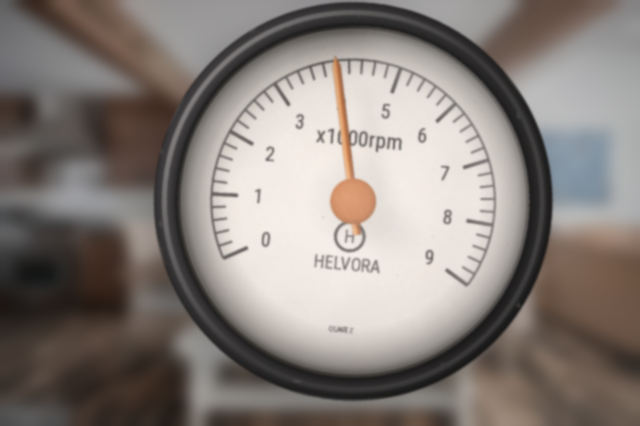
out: 4000,rpm
